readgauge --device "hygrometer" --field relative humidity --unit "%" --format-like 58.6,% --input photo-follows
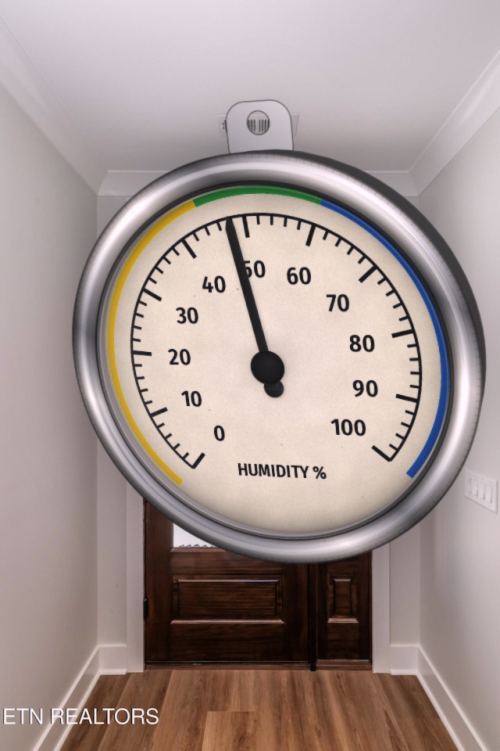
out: 48,%
